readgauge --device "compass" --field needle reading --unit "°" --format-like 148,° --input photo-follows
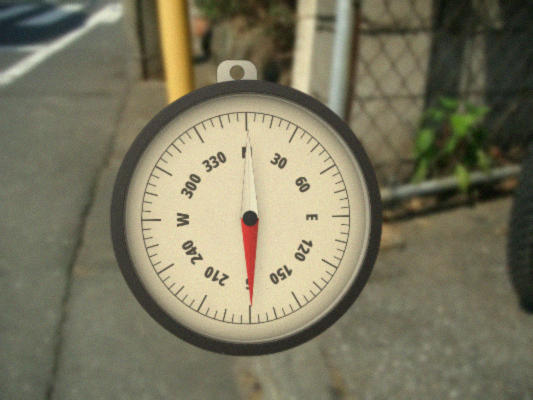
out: 180,°
